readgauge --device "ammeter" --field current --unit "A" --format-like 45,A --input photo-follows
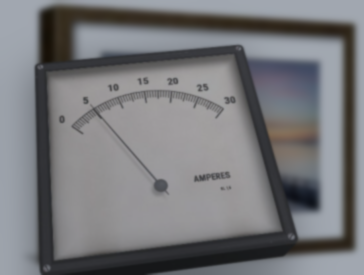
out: 5,A
